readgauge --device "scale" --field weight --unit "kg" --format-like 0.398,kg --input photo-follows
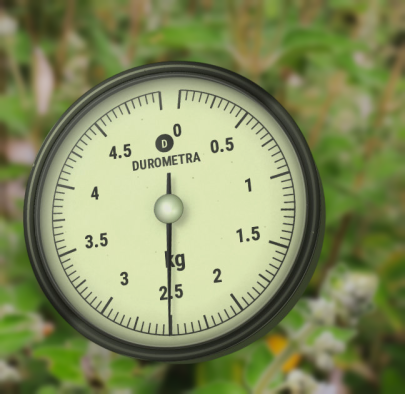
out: 2.5,kg
